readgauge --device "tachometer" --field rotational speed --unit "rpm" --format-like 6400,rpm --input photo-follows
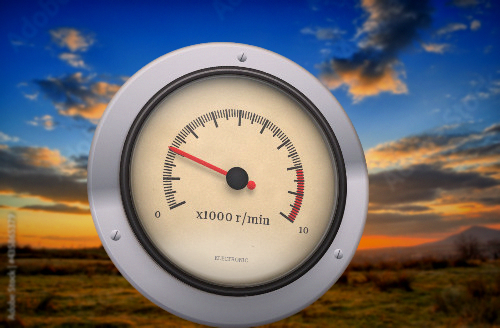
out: 2000,rpm
